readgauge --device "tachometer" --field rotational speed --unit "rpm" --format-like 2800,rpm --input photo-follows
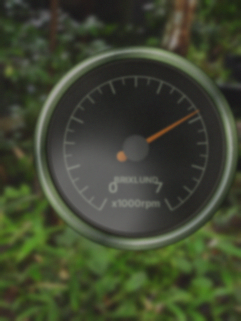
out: 4875,rpm
